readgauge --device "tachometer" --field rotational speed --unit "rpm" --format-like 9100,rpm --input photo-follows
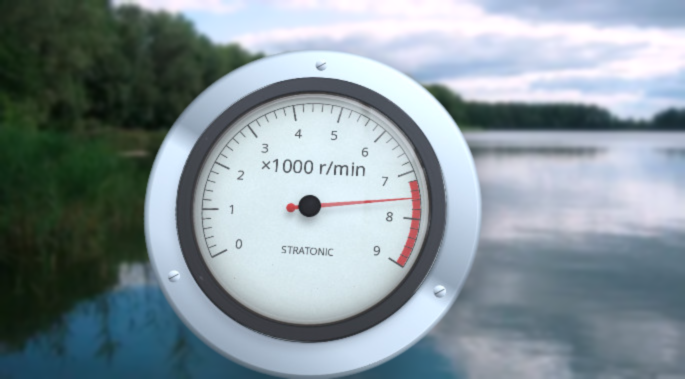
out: 7600,rpm
